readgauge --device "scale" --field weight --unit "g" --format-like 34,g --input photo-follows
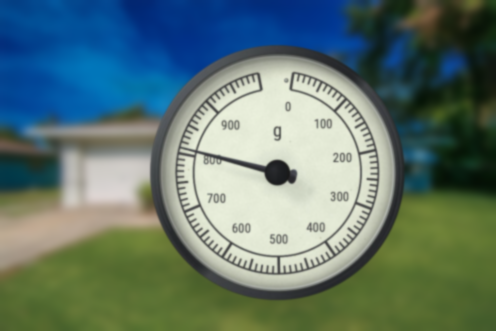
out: 810,g
